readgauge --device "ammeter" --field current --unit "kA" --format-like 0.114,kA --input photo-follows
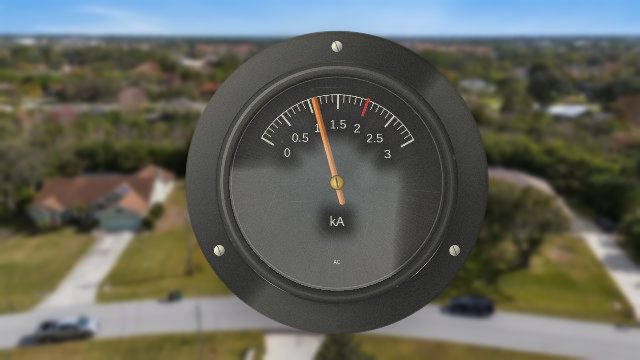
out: 1.1,kA
